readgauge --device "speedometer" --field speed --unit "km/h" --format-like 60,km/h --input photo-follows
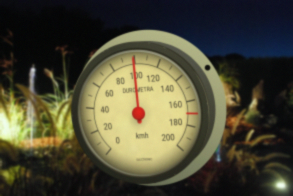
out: 100,km/h
